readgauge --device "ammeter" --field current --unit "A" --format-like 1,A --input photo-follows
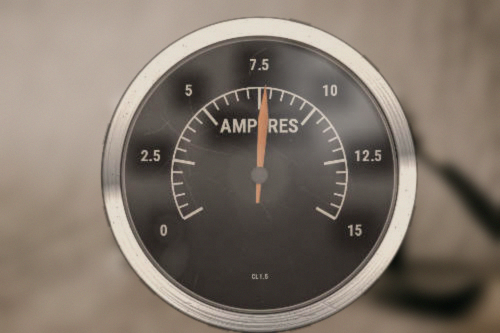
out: 7.75,A
